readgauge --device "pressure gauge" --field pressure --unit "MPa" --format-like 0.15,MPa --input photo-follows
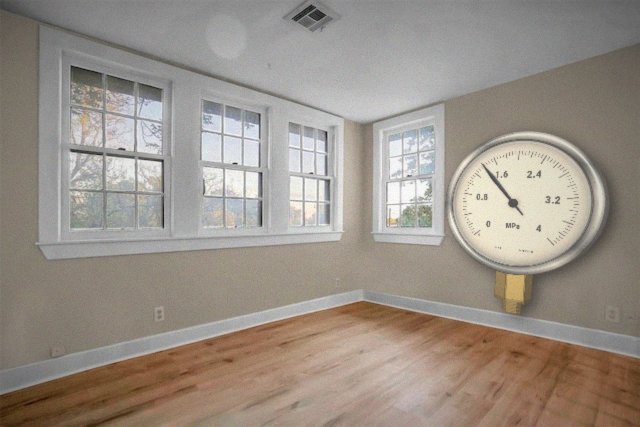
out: 1.4,MPa
